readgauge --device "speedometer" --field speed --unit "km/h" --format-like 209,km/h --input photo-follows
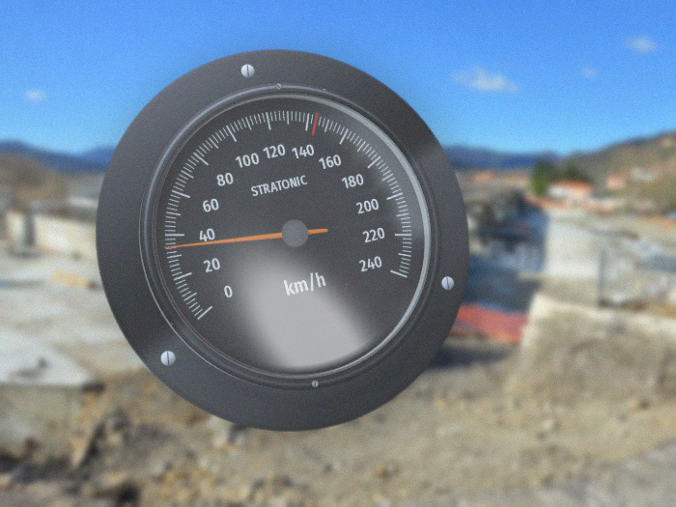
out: 34,km/h
